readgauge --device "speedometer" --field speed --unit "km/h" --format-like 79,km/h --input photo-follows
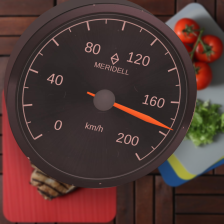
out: 175,km/h
